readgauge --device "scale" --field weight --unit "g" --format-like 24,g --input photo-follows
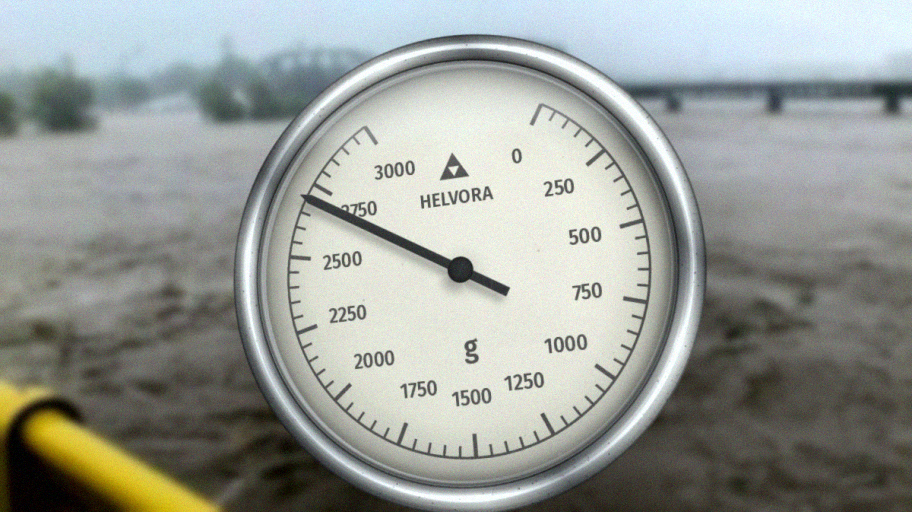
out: 2700,g
